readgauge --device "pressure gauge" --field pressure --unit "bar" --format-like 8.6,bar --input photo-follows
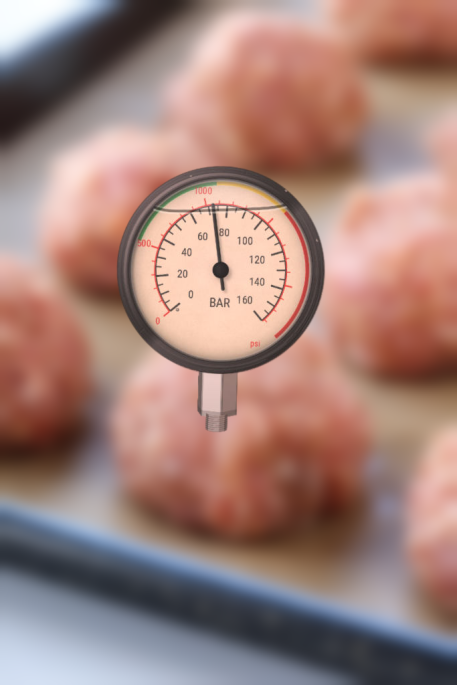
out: 72.5,bar
